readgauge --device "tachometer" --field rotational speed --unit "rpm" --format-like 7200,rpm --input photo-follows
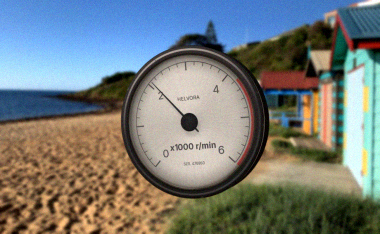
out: 2100,rpm
